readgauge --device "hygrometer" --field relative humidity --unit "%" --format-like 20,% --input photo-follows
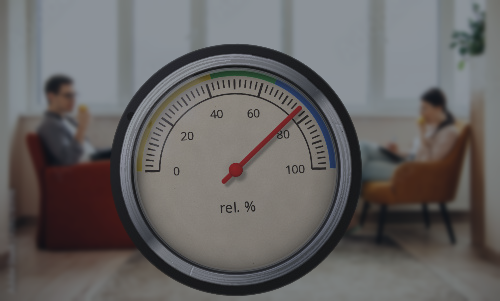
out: 76,%
